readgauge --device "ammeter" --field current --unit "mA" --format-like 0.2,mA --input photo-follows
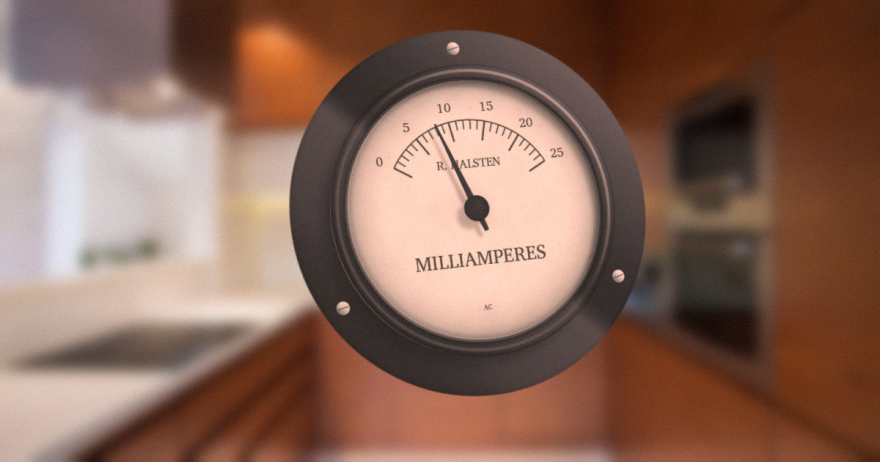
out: 8,mA
